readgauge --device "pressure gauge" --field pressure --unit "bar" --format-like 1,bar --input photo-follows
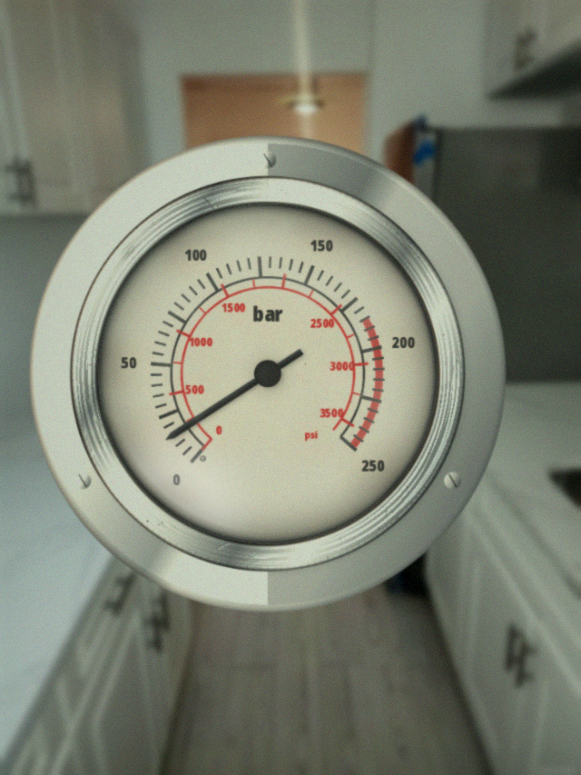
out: 15,bar
